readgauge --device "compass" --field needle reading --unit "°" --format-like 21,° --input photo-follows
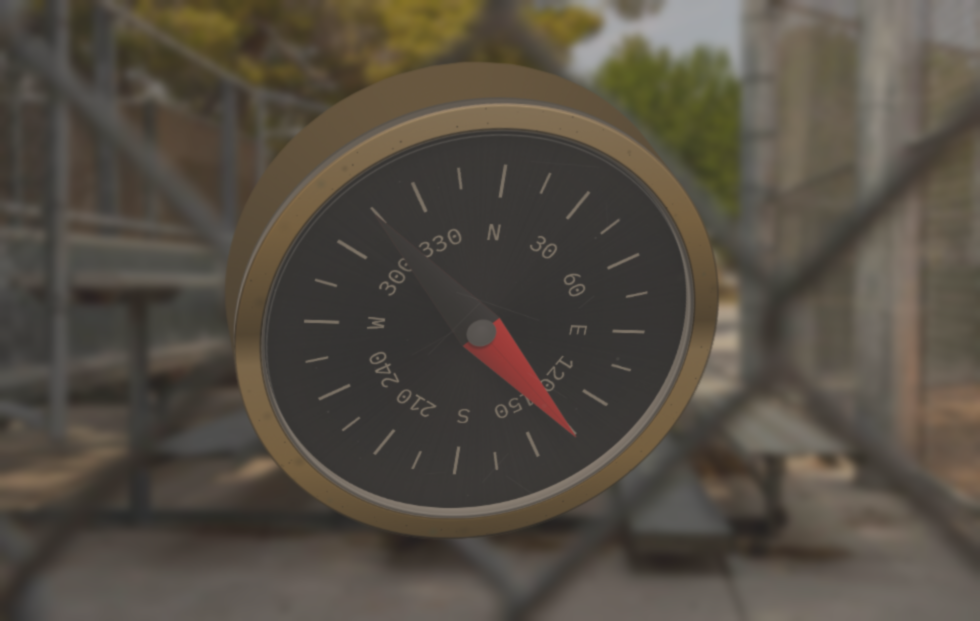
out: 135,°
